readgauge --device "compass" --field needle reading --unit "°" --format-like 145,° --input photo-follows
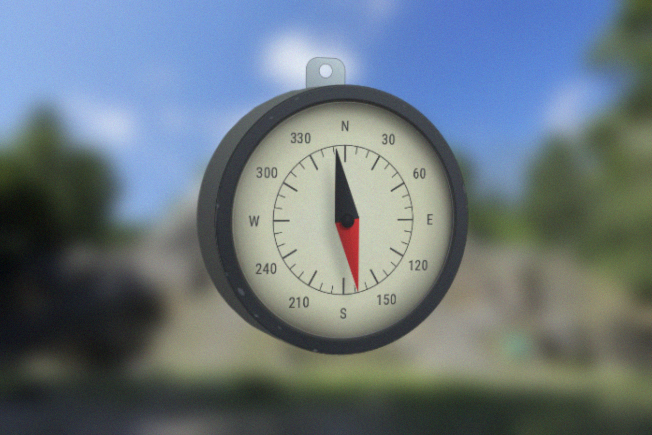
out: 170,°
